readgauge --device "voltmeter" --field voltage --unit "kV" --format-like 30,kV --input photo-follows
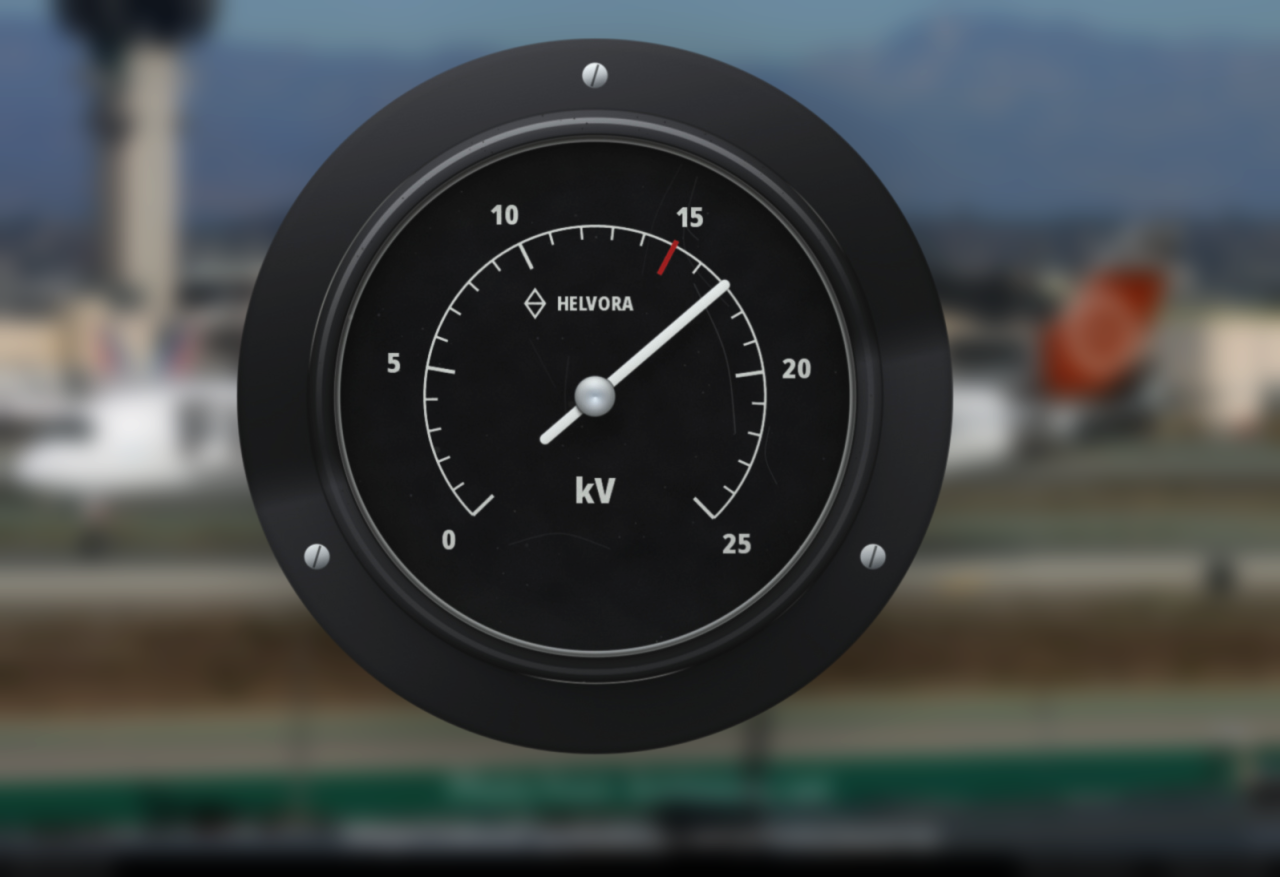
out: 17,kV
